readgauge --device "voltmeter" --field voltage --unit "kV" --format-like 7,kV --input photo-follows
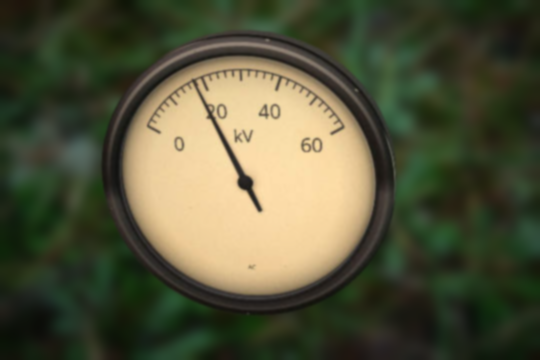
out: 18,kV
